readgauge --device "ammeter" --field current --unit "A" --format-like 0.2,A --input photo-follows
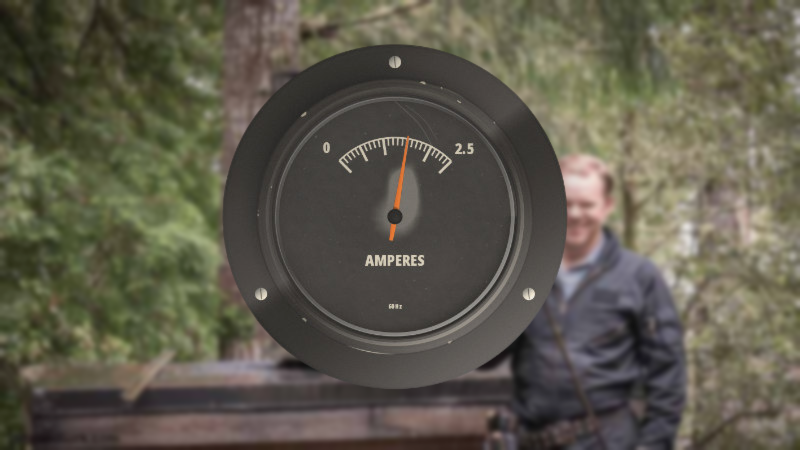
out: 1.5,A
